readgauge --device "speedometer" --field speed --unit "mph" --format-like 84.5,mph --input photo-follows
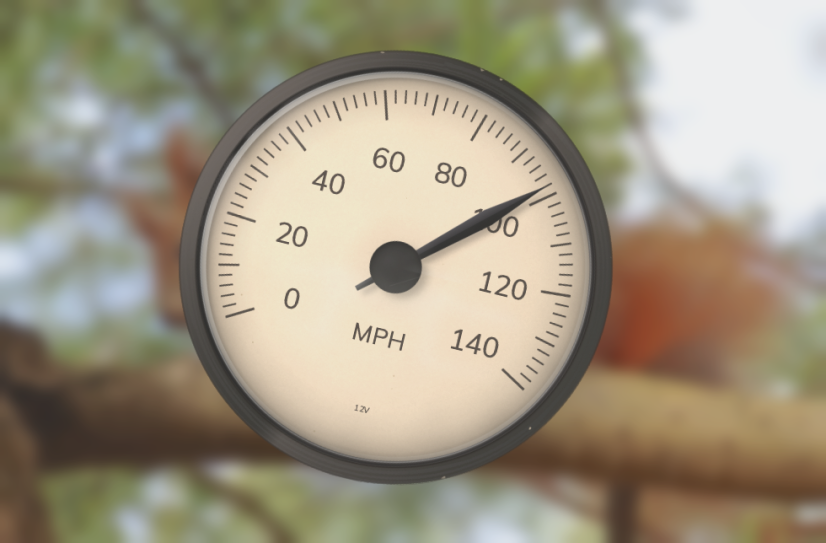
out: 98,mph
